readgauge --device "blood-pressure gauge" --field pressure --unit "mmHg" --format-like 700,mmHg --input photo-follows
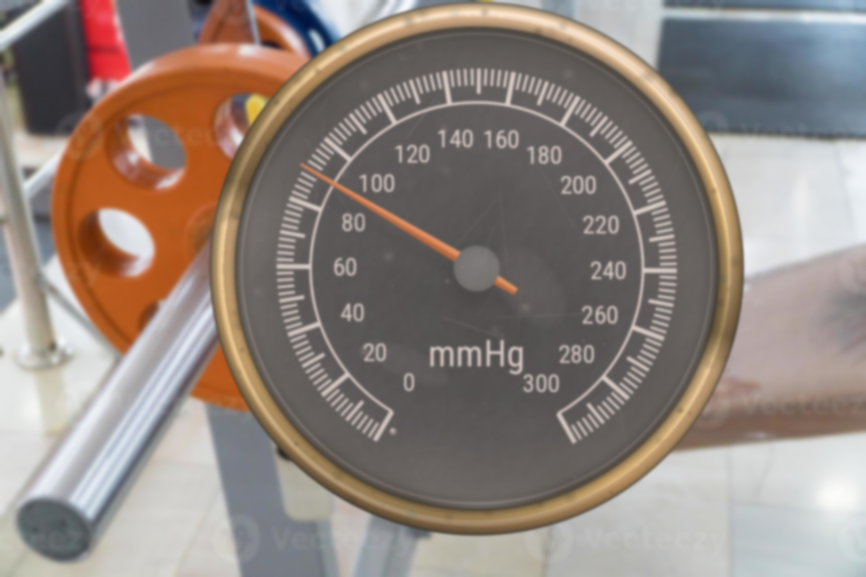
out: 90,mmHg
